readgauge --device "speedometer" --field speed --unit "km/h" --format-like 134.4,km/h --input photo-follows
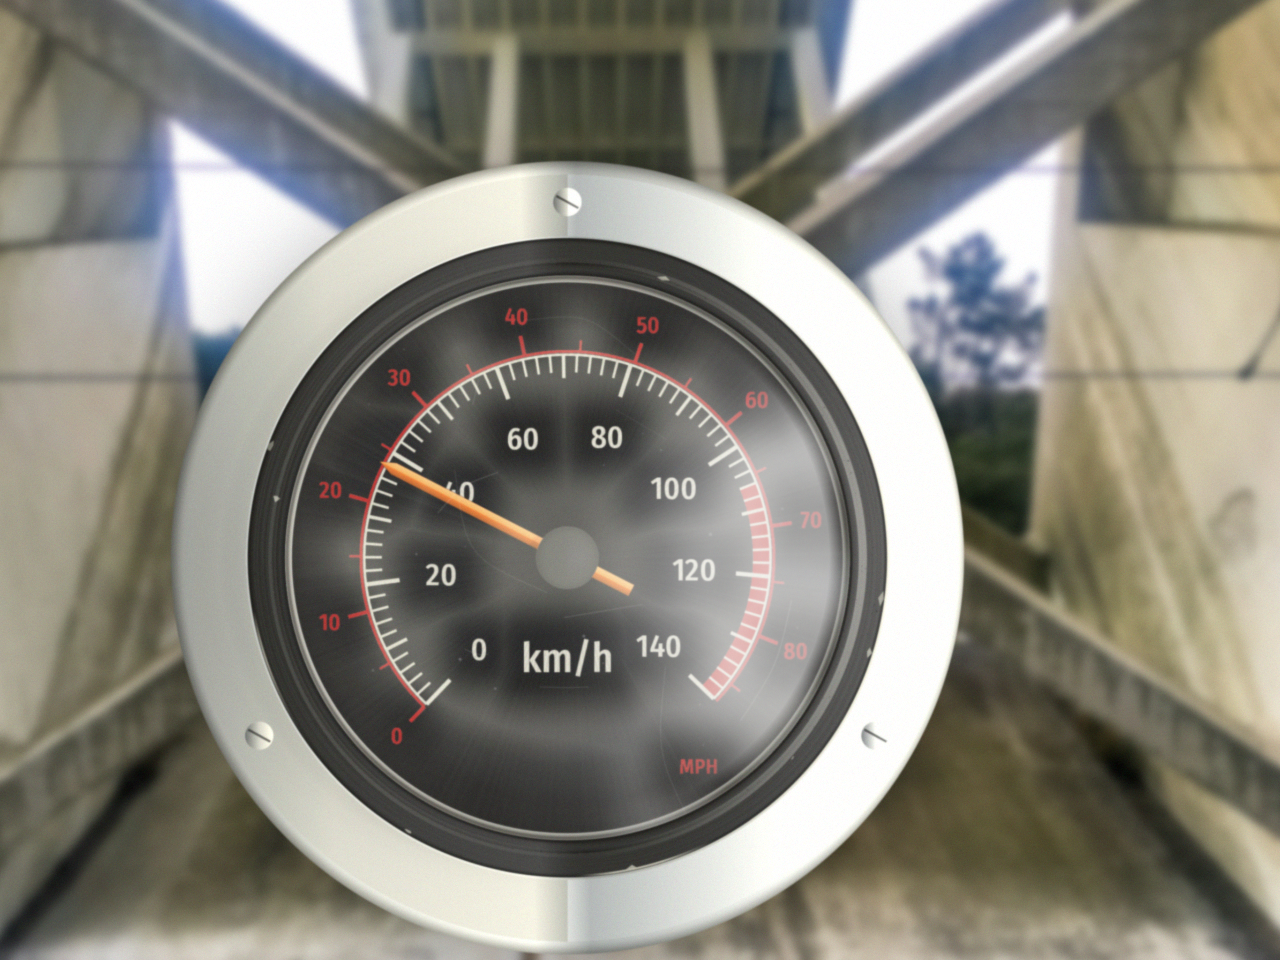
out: 38,km/h
